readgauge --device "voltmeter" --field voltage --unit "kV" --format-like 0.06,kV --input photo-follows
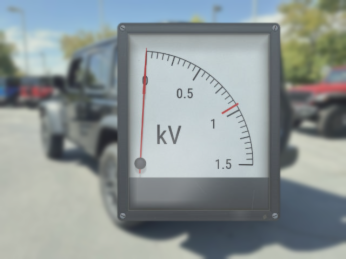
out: 0,kV
